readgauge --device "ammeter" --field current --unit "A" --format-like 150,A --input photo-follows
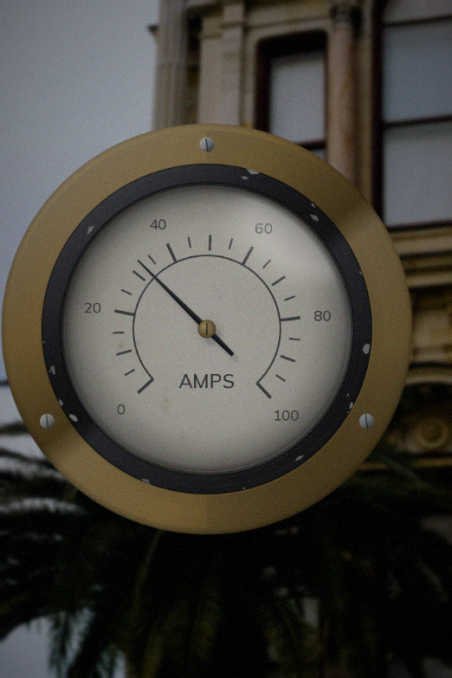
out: 32.5,A
